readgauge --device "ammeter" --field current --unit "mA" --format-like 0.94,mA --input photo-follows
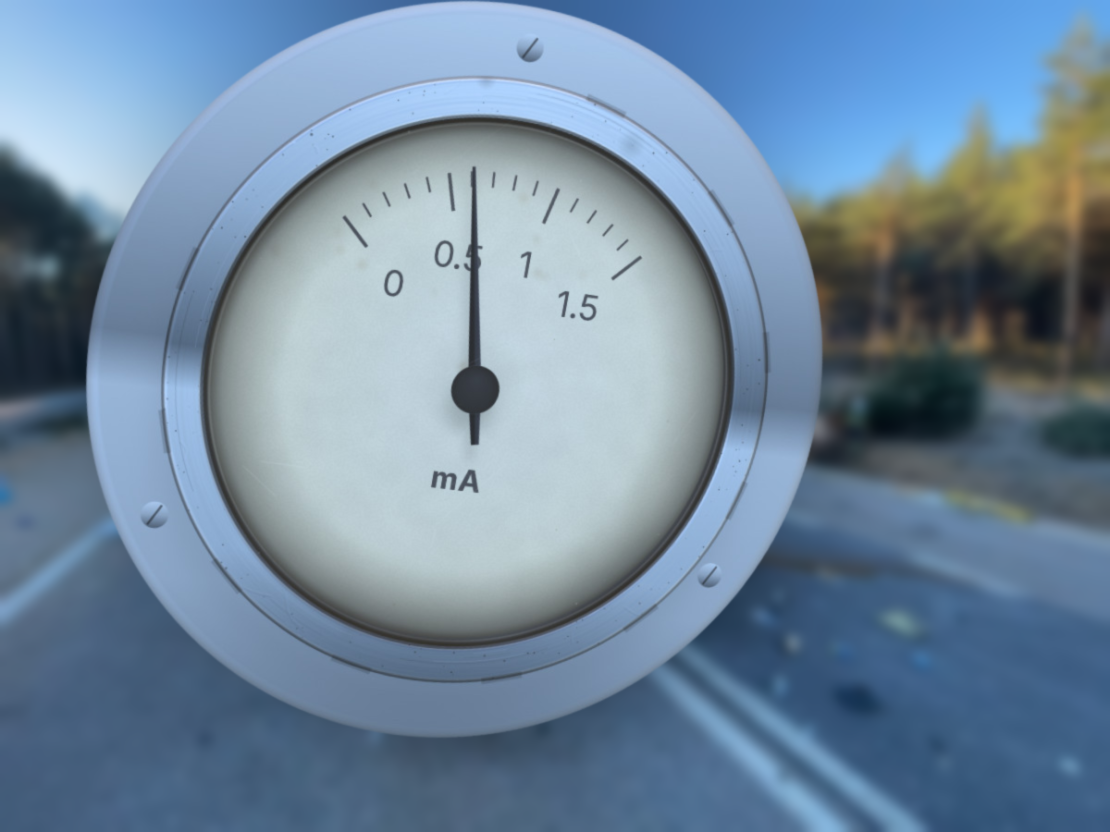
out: 0.6,mA
